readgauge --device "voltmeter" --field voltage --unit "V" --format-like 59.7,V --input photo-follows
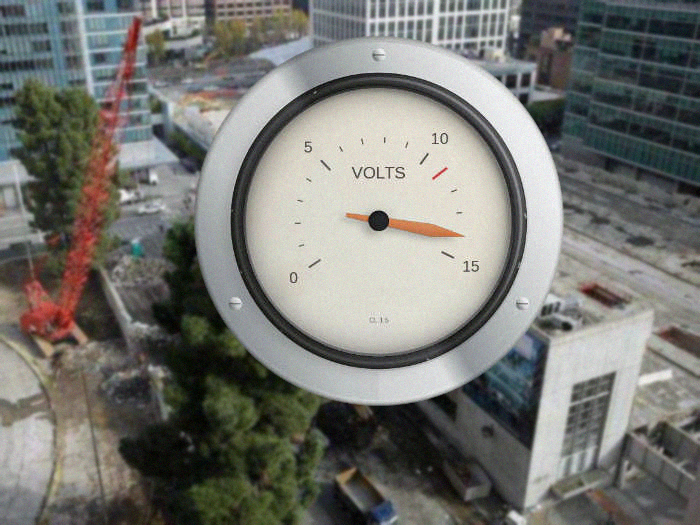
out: 14,V
